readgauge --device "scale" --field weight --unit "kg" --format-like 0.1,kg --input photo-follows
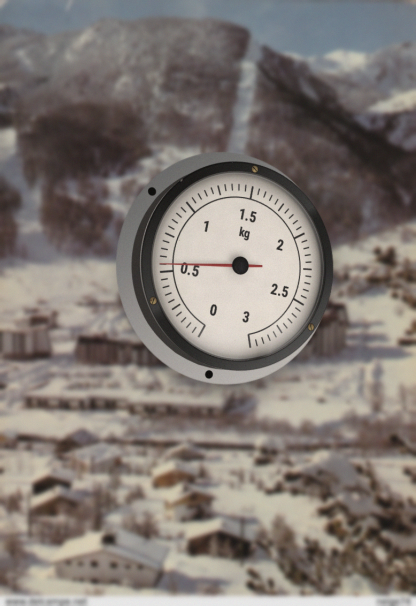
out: 0.55,kg
